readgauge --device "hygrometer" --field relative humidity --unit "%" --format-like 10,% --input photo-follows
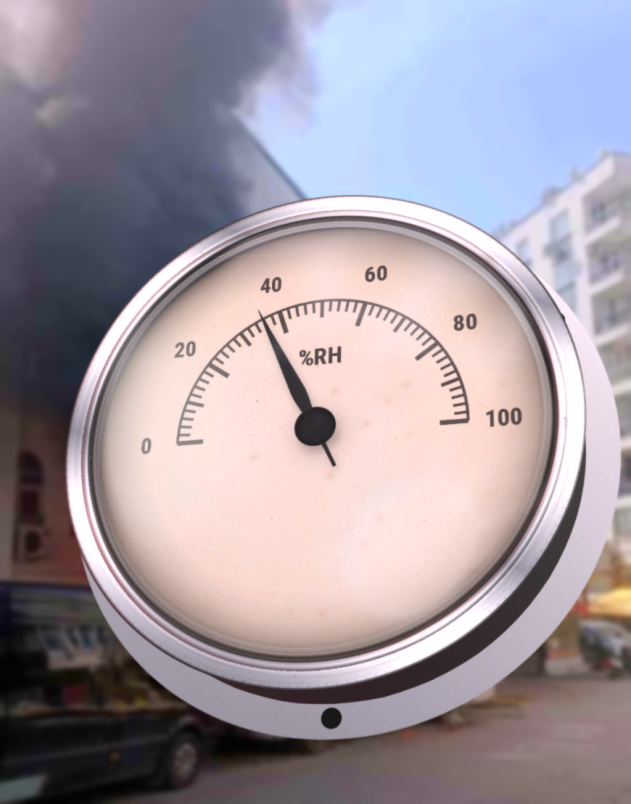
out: 36,%
